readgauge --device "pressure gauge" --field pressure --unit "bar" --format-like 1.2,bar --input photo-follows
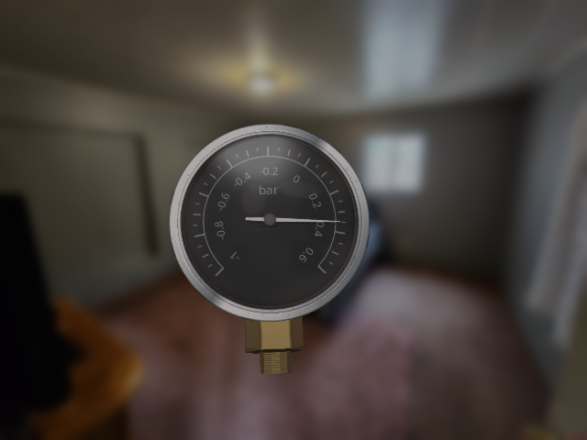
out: 0.35,bar
